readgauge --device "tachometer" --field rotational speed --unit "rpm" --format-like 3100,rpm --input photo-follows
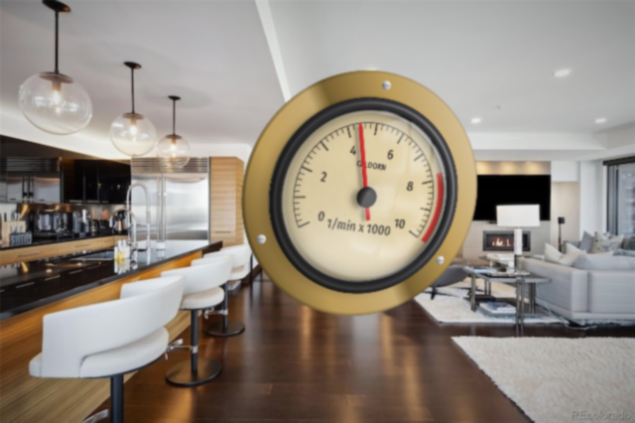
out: 4400,rpm
